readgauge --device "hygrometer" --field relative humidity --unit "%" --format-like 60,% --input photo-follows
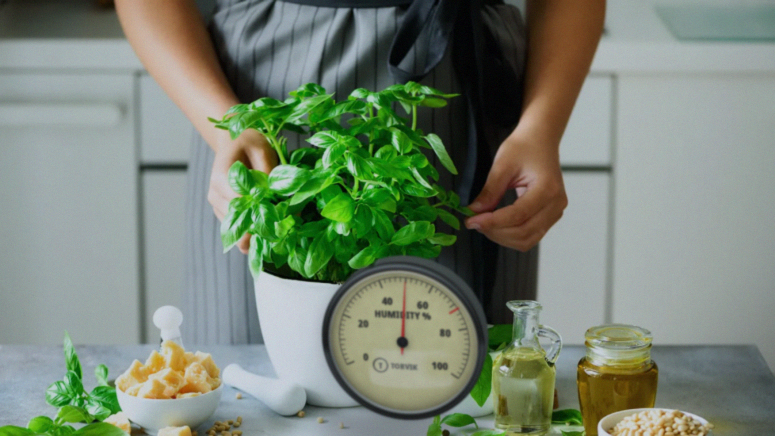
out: 50,%
